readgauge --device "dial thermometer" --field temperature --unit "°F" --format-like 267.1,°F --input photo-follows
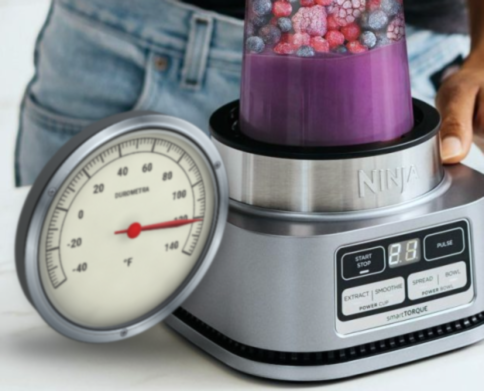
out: 120,°F
